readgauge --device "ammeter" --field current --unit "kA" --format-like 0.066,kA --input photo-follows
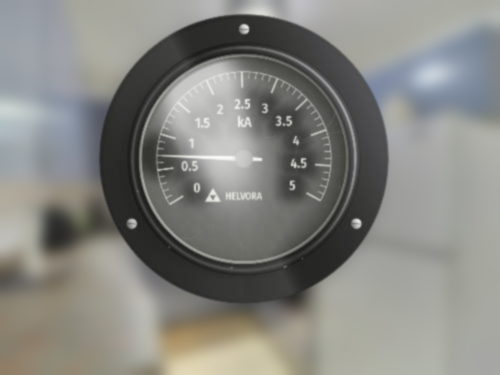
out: 0.7,kA
